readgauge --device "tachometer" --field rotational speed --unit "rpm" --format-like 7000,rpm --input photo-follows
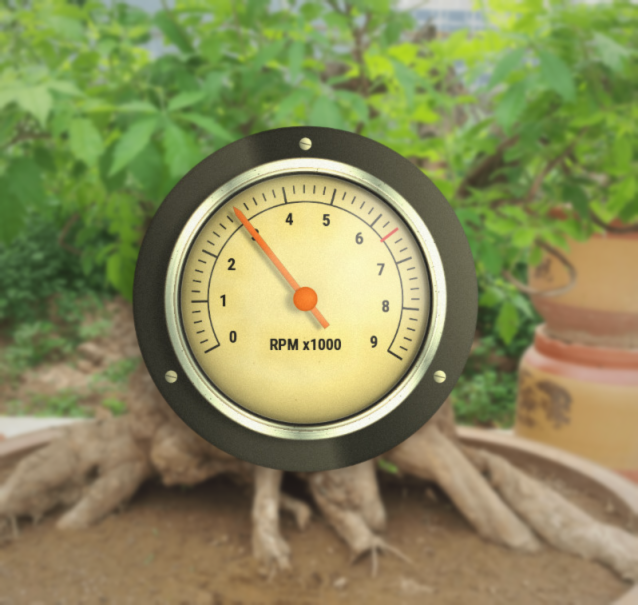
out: 3000,rpm
